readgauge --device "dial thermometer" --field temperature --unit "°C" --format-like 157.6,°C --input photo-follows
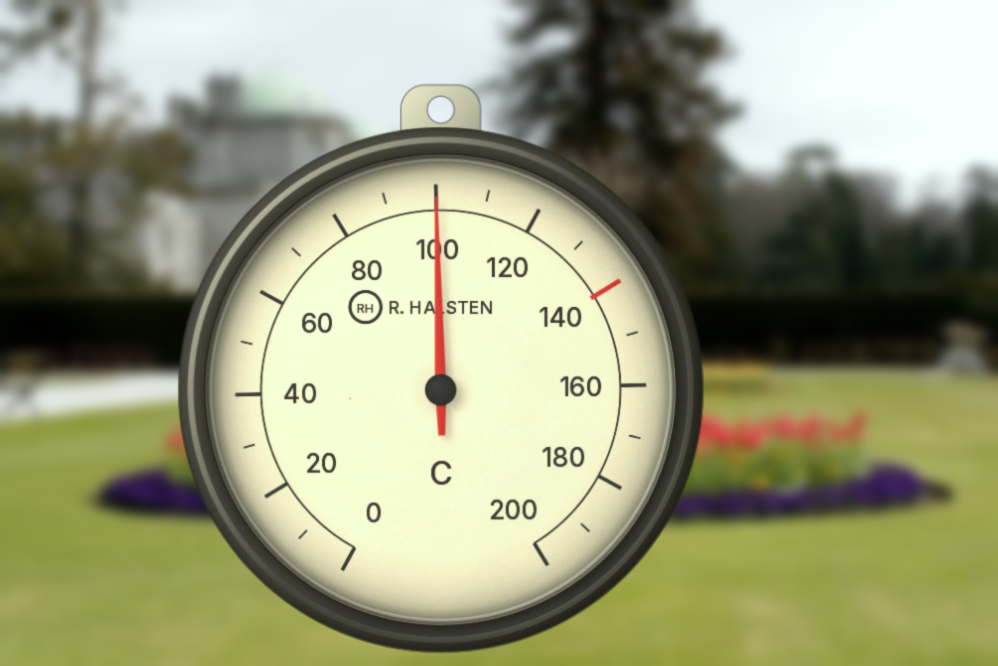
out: 100,°C
